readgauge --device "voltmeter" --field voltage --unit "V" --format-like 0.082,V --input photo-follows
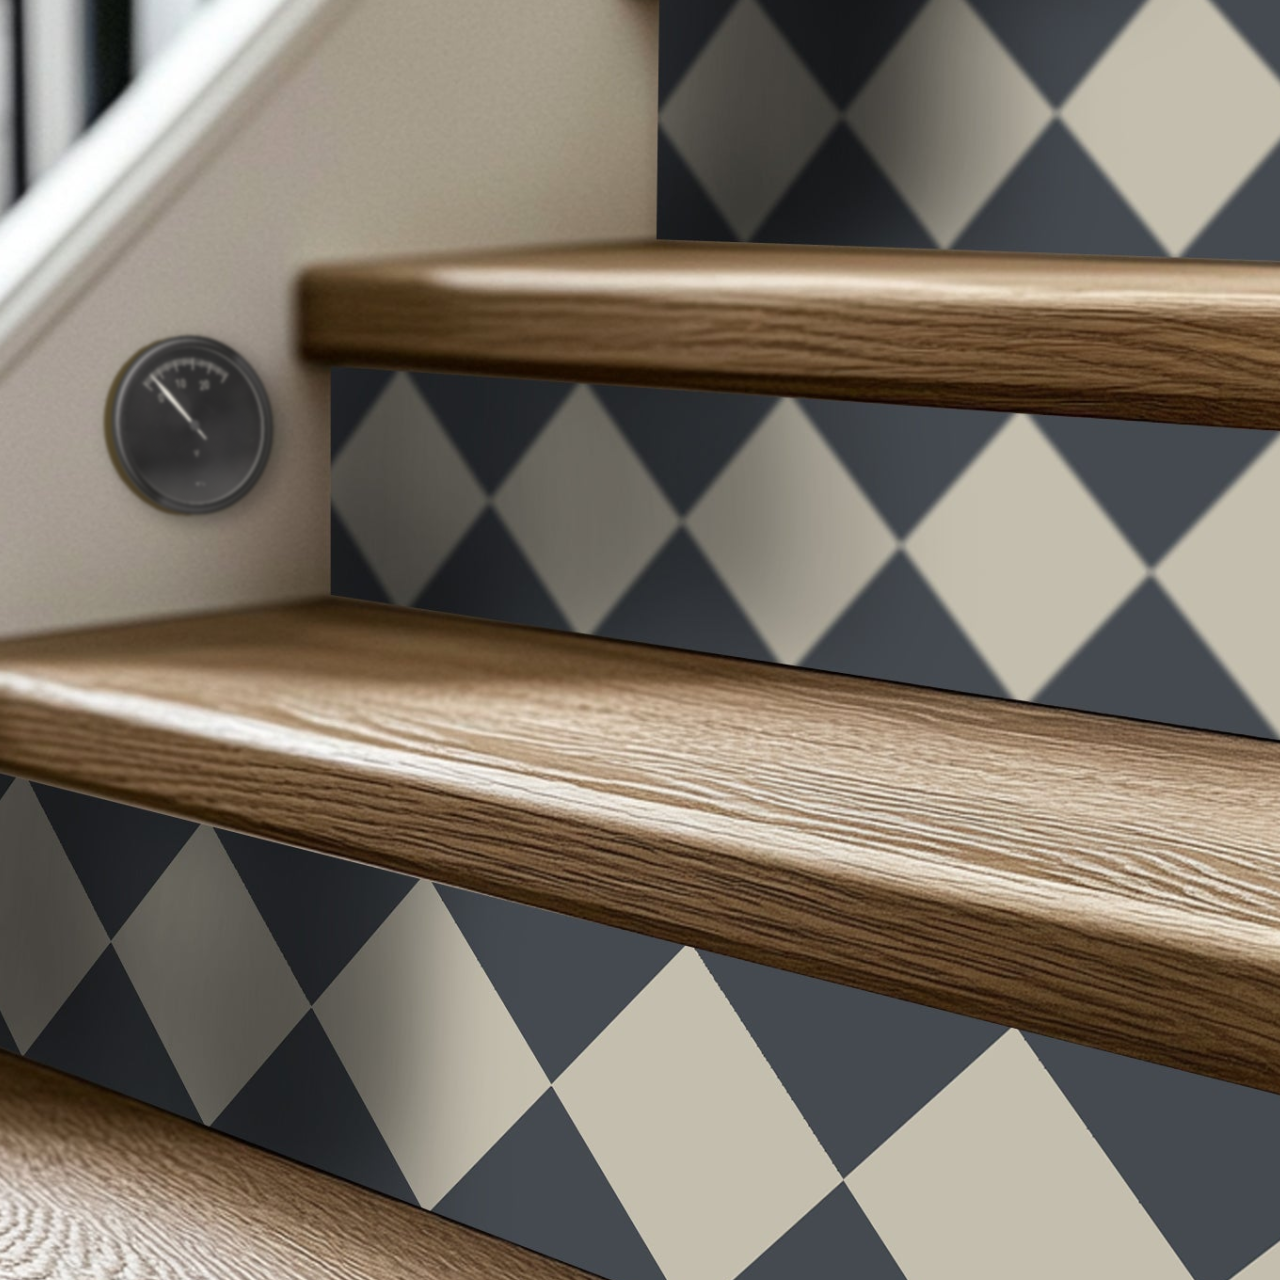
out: 2.5,V
